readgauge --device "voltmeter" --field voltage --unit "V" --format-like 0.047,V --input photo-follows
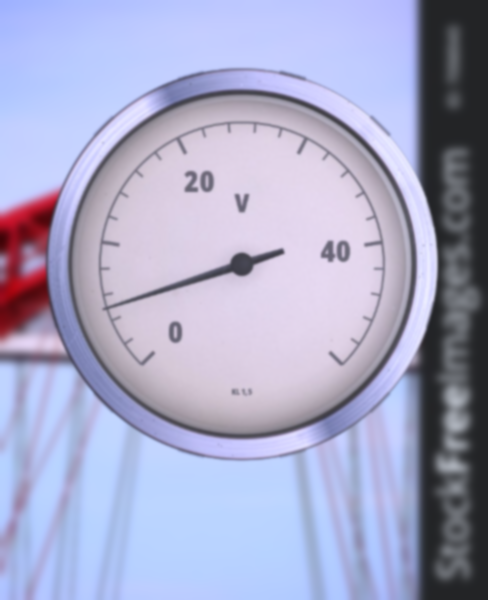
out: 5,V
